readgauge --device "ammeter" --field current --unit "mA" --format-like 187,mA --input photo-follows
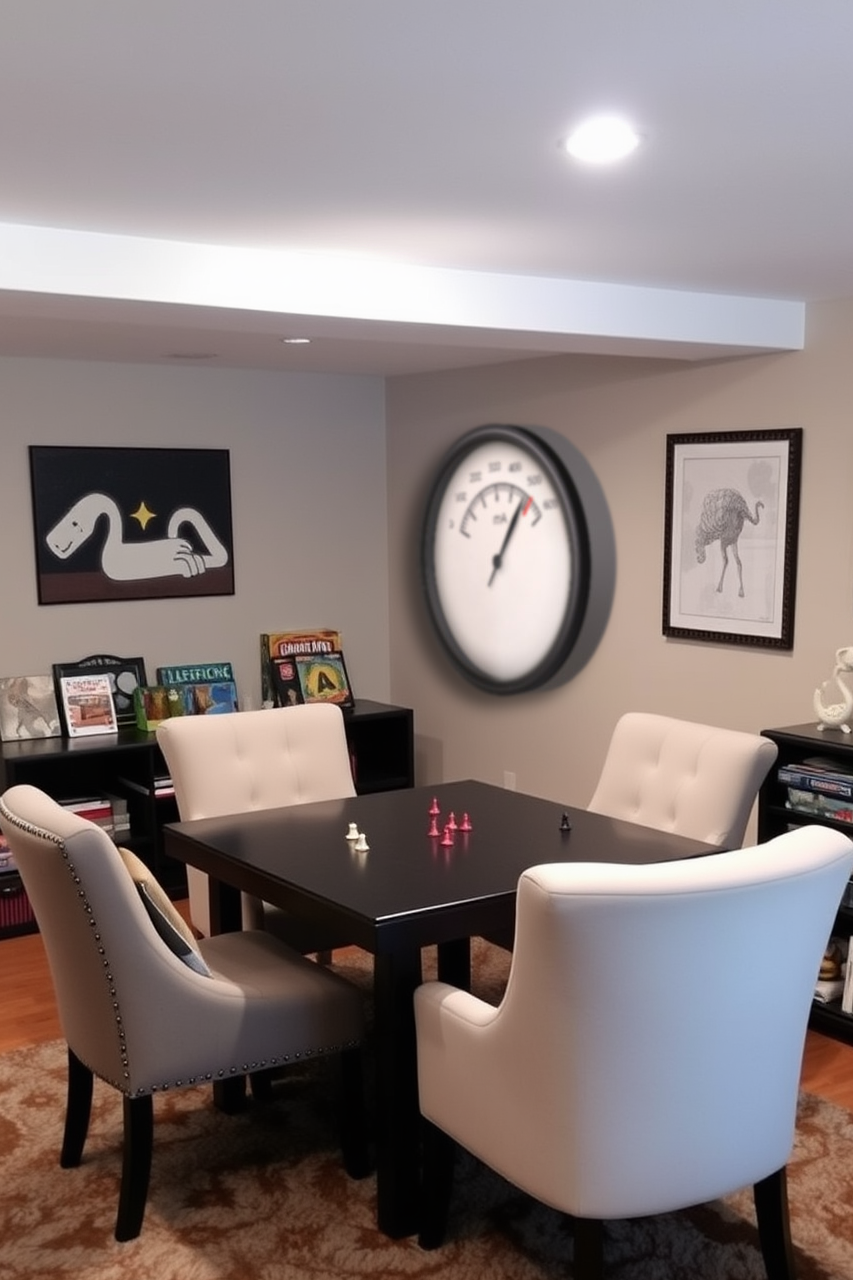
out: 500,mA
